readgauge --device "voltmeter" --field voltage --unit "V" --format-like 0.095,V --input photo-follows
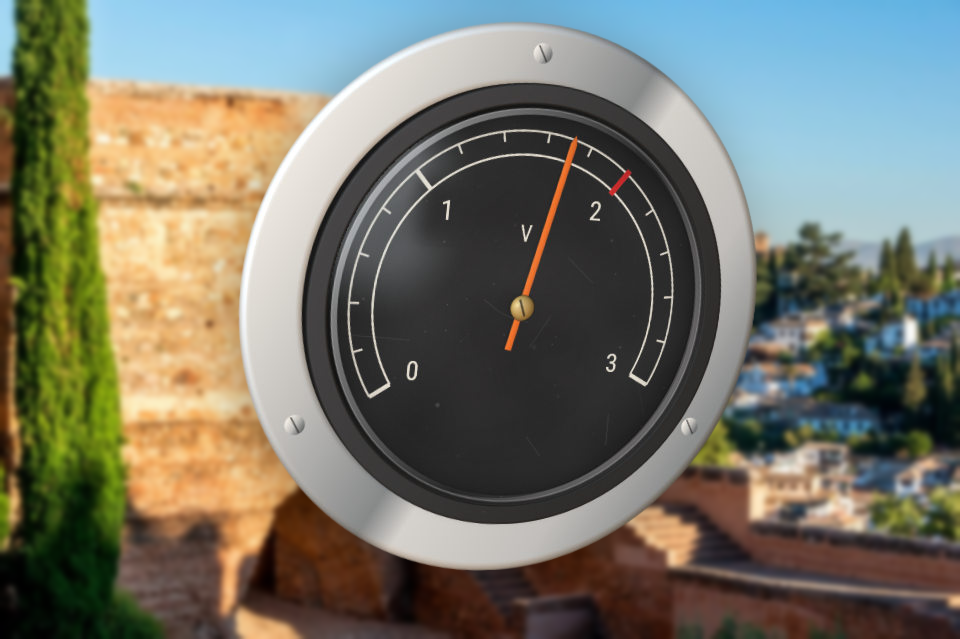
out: 1.7,V
